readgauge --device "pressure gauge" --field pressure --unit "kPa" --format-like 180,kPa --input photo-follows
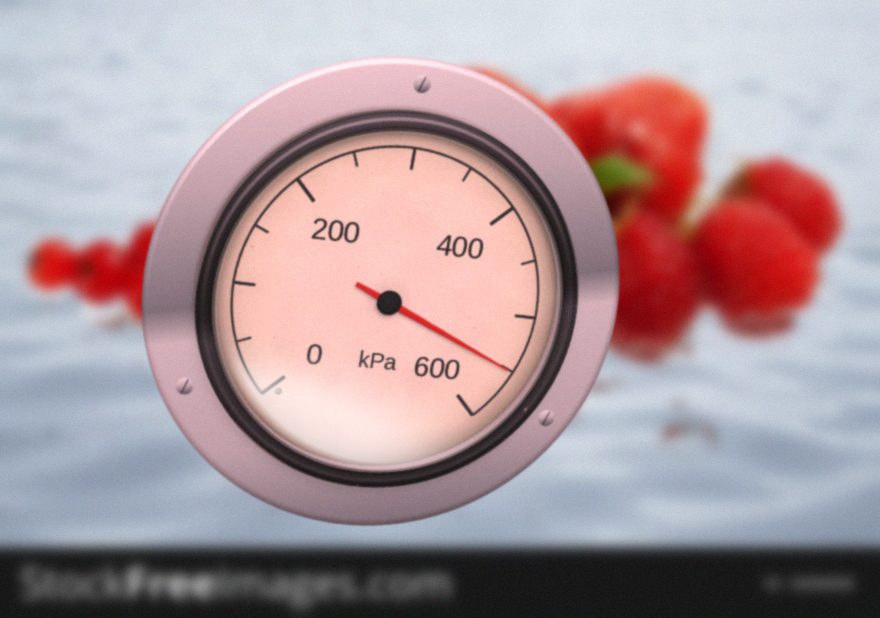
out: 550,kPa
